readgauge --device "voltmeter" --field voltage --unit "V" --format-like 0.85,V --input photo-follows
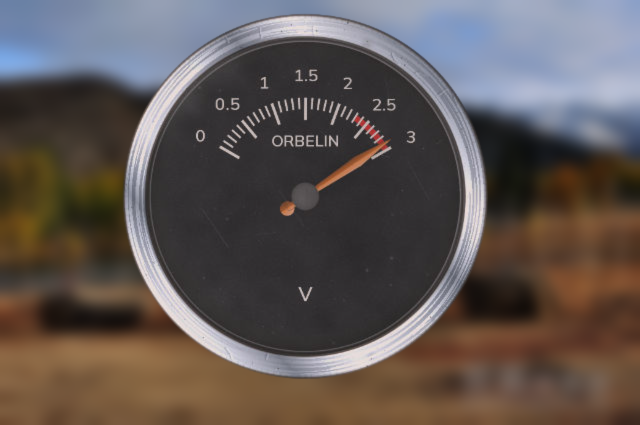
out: 2.9,V
